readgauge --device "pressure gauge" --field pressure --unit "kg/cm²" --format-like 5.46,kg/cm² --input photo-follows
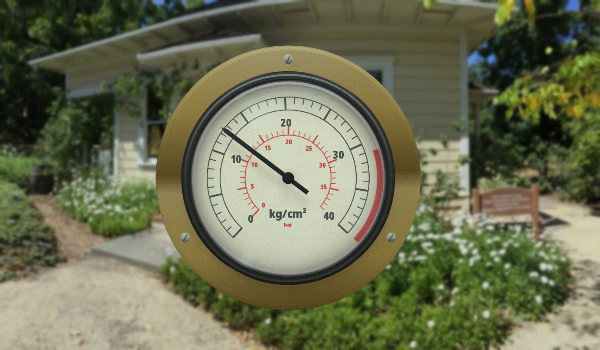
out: 12.5,kg/cm²
